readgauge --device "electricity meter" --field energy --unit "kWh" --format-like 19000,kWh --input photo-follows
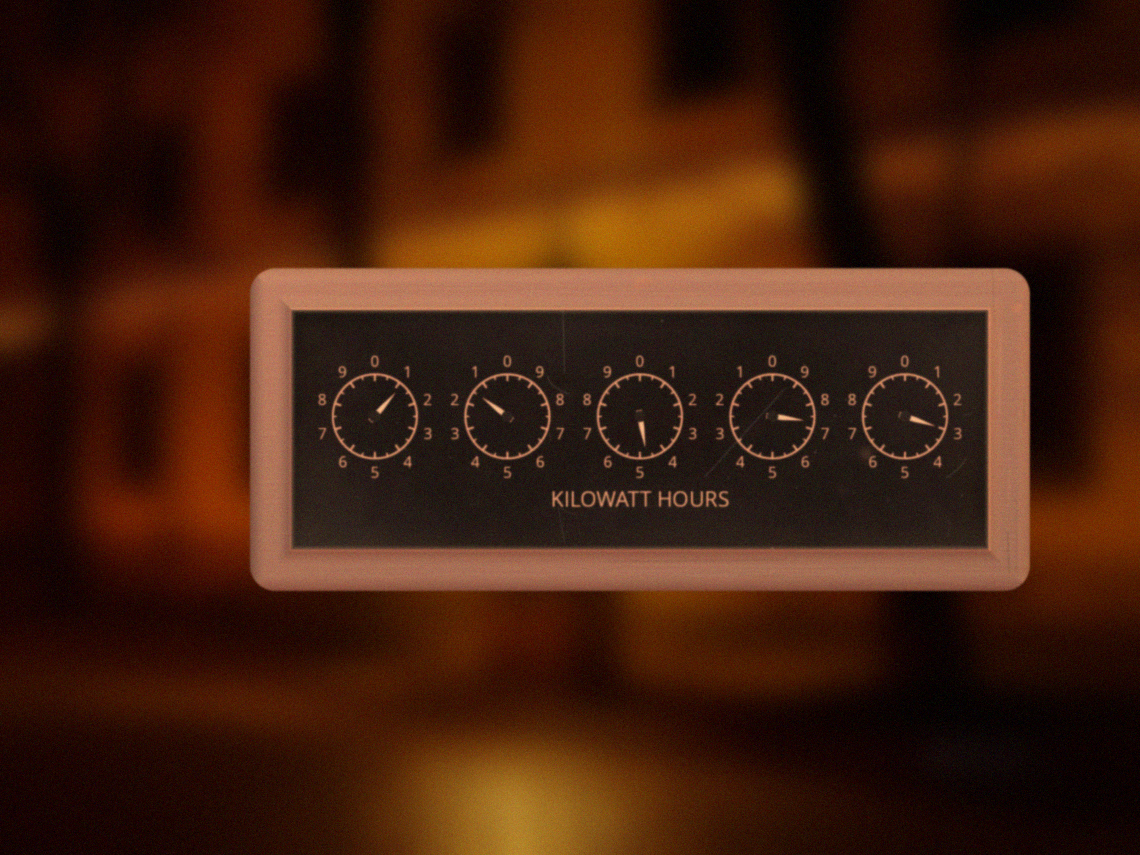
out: 11473,kWh
